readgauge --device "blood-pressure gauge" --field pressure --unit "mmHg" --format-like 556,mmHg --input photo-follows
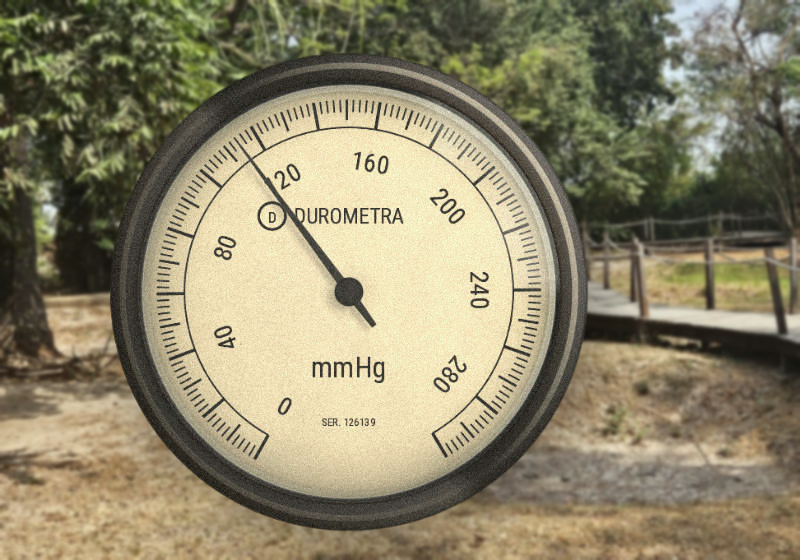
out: 114,mmHg
